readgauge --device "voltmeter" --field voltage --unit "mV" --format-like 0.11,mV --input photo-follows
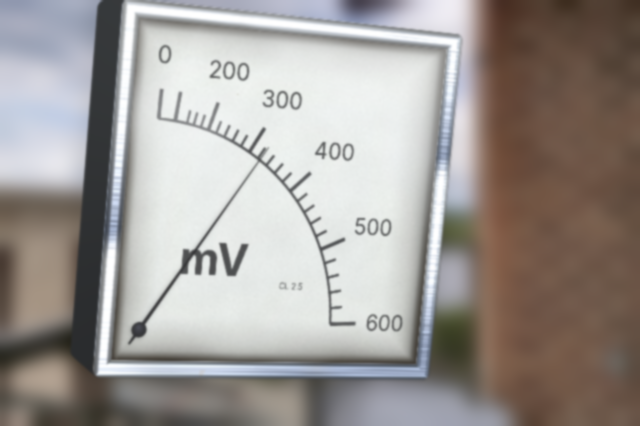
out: 320,mV
